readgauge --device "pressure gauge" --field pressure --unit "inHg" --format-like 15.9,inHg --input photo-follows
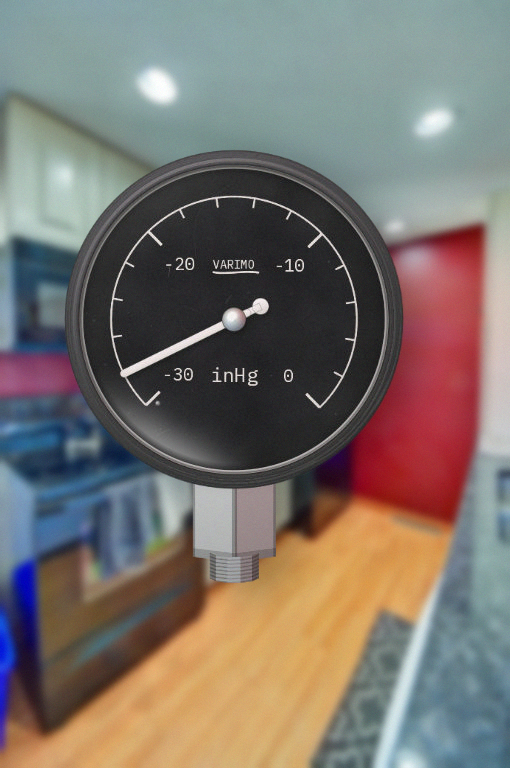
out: -28,inHg
